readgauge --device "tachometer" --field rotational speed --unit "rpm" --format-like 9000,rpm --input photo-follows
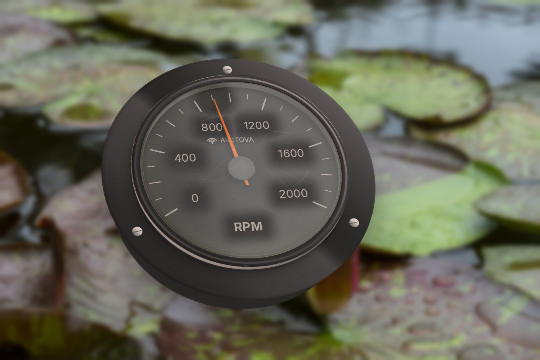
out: 900,rpm
